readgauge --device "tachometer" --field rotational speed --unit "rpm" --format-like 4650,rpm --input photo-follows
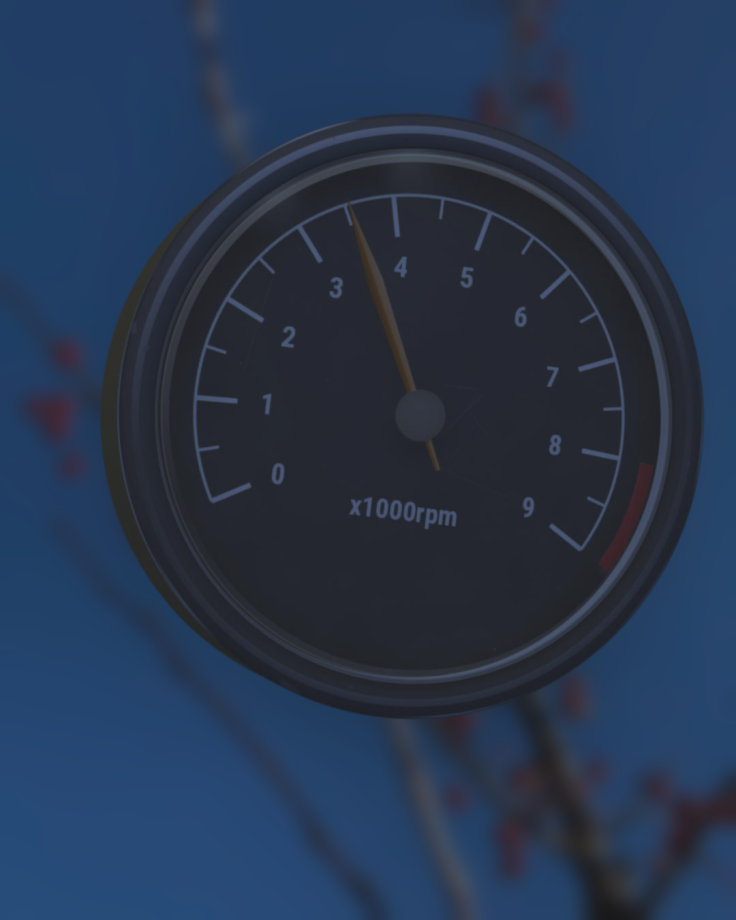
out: 3500,rpm
